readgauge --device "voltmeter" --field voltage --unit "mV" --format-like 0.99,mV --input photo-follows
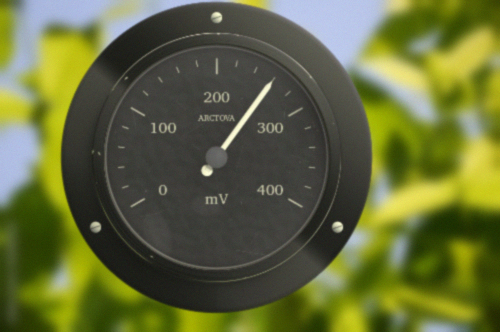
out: 260,mV
